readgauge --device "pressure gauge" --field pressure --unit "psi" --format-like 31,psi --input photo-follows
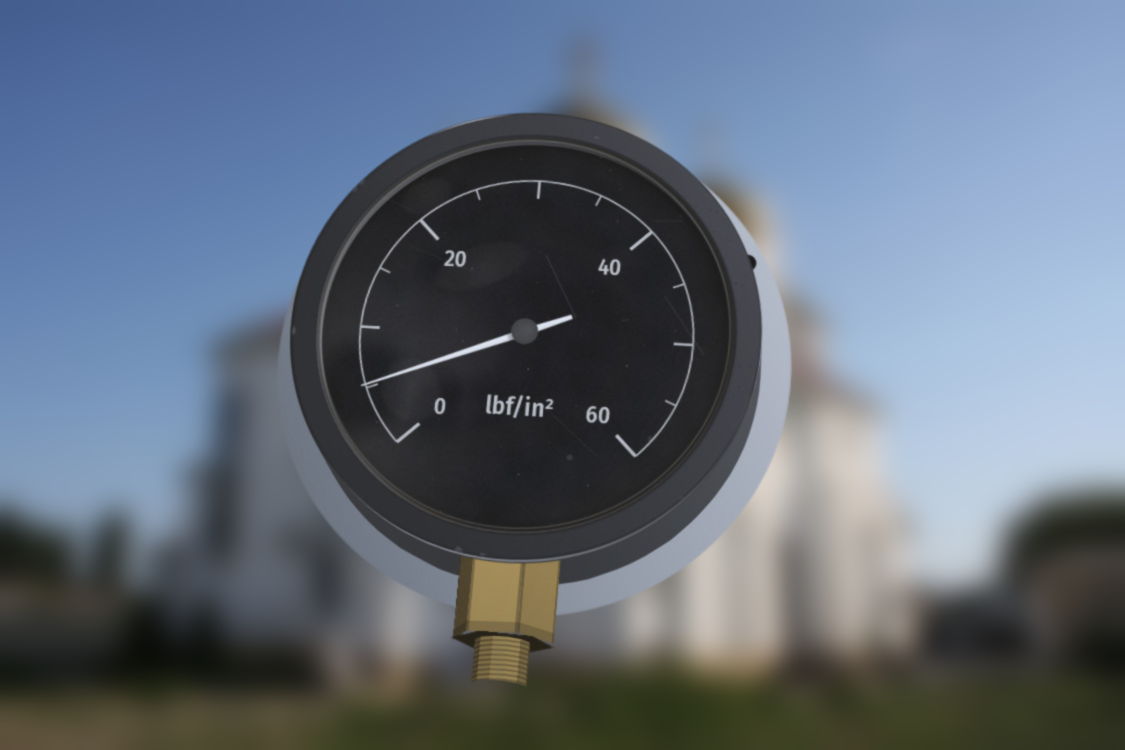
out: 5,psi
